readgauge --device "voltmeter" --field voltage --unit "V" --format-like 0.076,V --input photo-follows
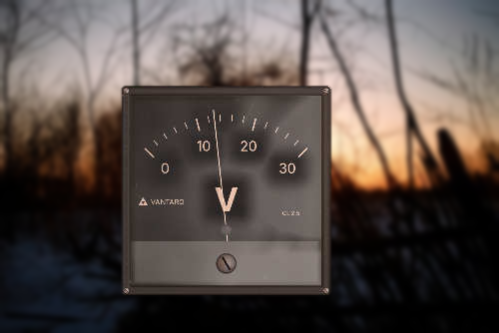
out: 13,V
